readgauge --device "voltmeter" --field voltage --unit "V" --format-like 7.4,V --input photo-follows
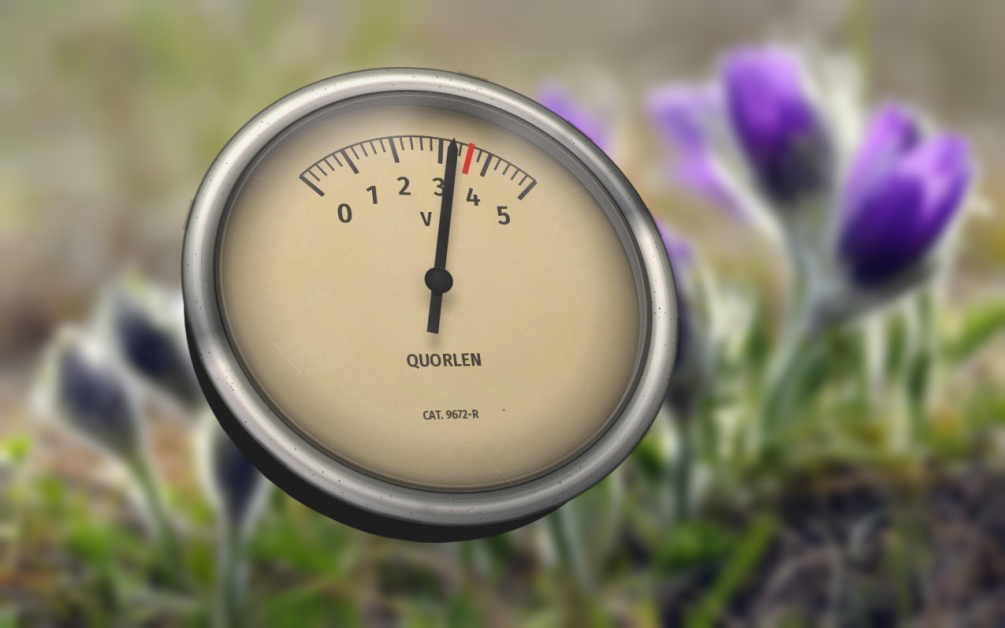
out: 3.2,V
